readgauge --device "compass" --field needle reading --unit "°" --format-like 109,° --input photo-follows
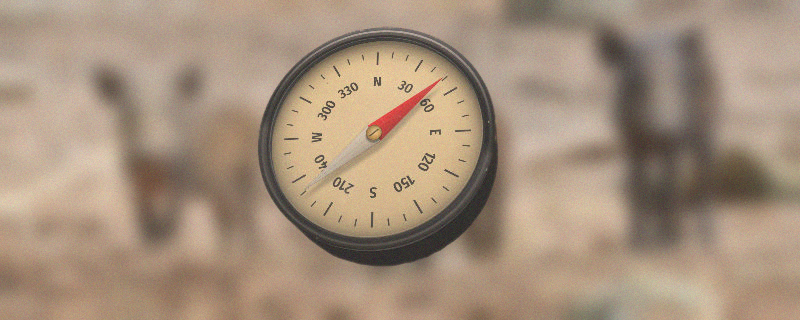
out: 50,°
